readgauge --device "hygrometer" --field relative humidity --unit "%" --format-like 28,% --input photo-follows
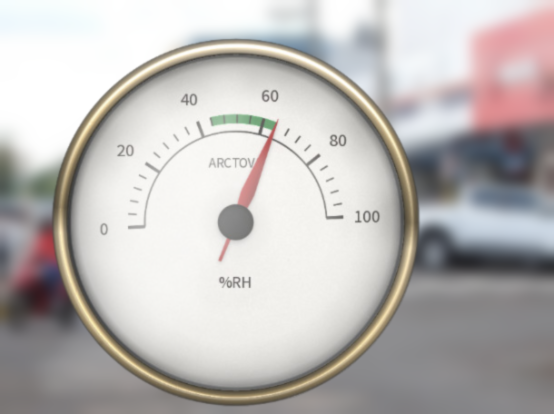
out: 64,%
